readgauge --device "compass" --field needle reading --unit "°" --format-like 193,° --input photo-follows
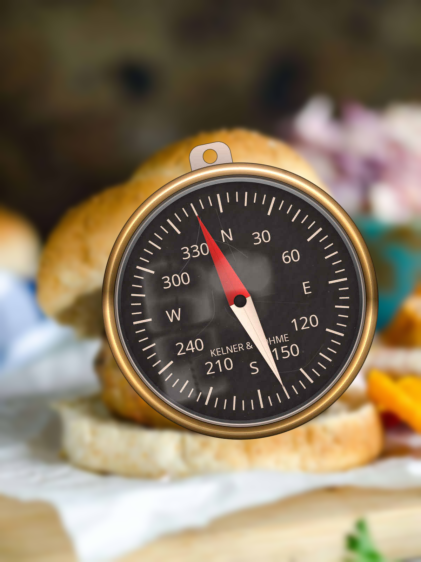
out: 345,°
